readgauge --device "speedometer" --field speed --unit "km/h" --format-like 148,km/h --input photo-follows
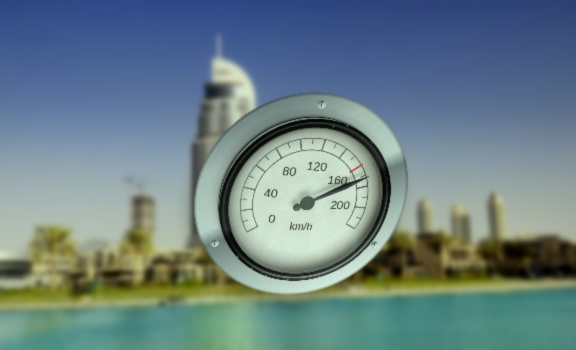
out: 170,km/h
